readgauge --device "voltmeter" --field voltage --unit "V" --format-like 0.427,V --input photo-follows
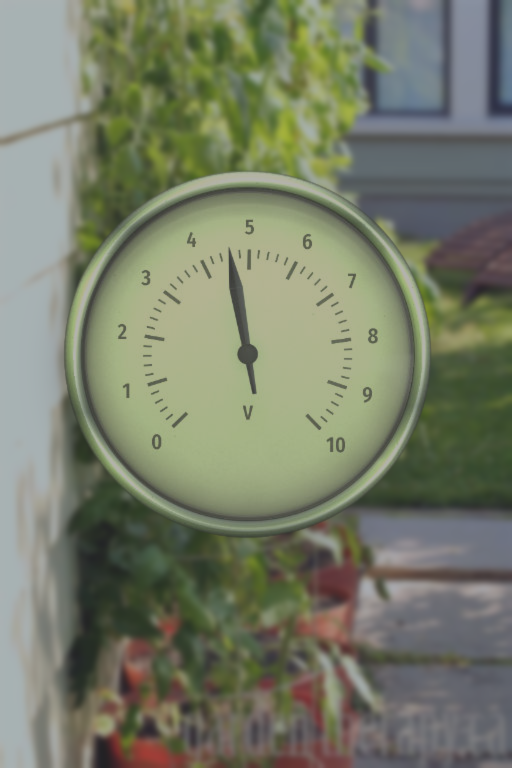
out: 4.6,V
